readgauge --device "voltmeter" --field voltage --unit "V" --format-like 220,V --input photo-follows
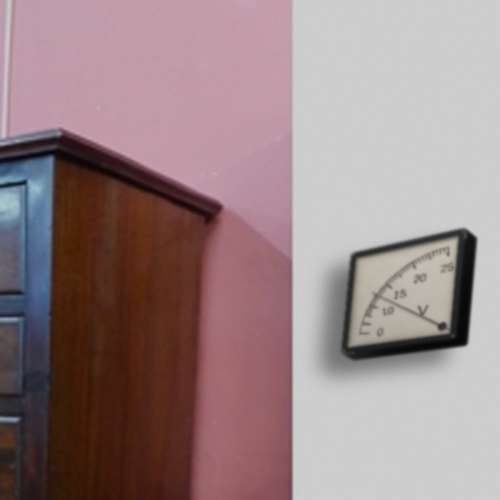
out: 12.5,V
